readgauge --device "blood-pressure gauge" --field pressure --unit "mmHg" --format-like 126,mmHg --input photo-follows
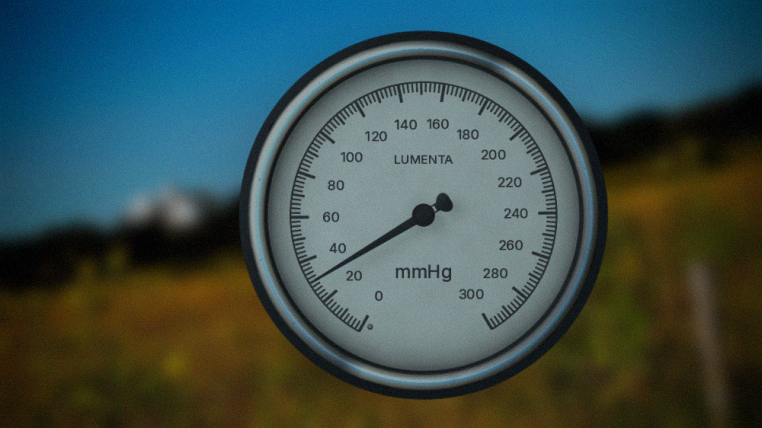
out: 30,mmHg
